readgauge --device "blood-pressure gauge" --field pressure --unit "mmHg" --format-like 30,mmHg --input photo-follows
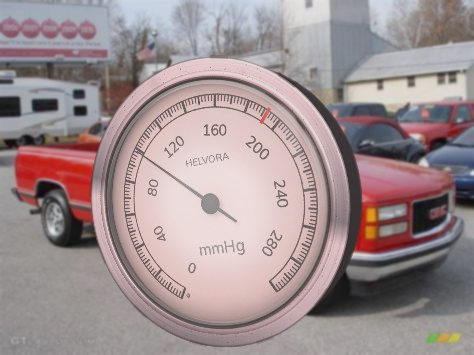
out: 100,mmHg
